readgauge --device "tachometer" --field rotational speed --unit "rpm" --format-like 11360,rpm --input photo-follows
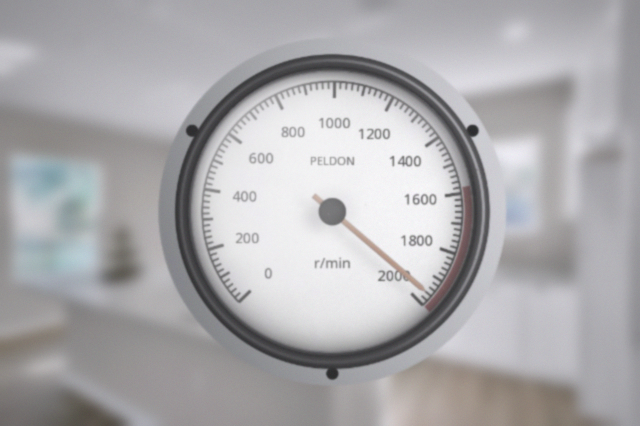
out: 1960,rpm
